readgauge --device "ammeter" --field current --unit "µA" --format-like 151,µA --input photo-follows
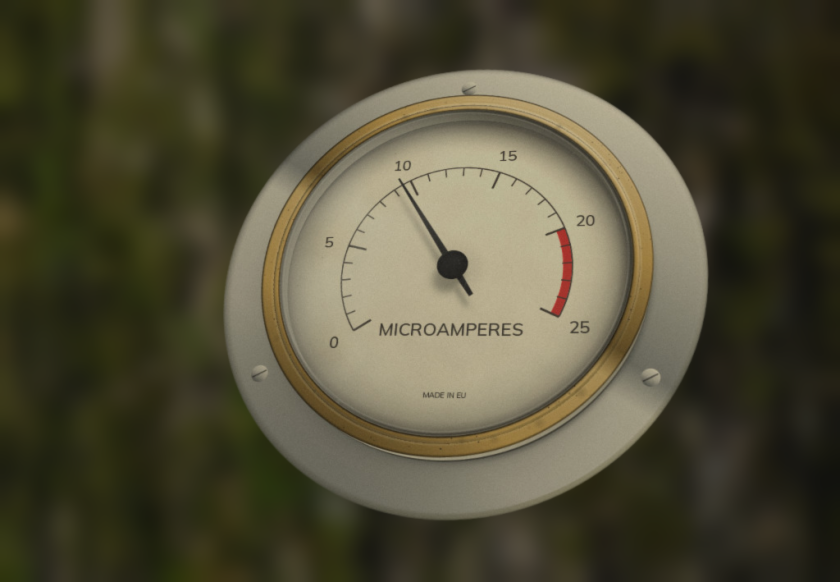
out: 9.5,µA
